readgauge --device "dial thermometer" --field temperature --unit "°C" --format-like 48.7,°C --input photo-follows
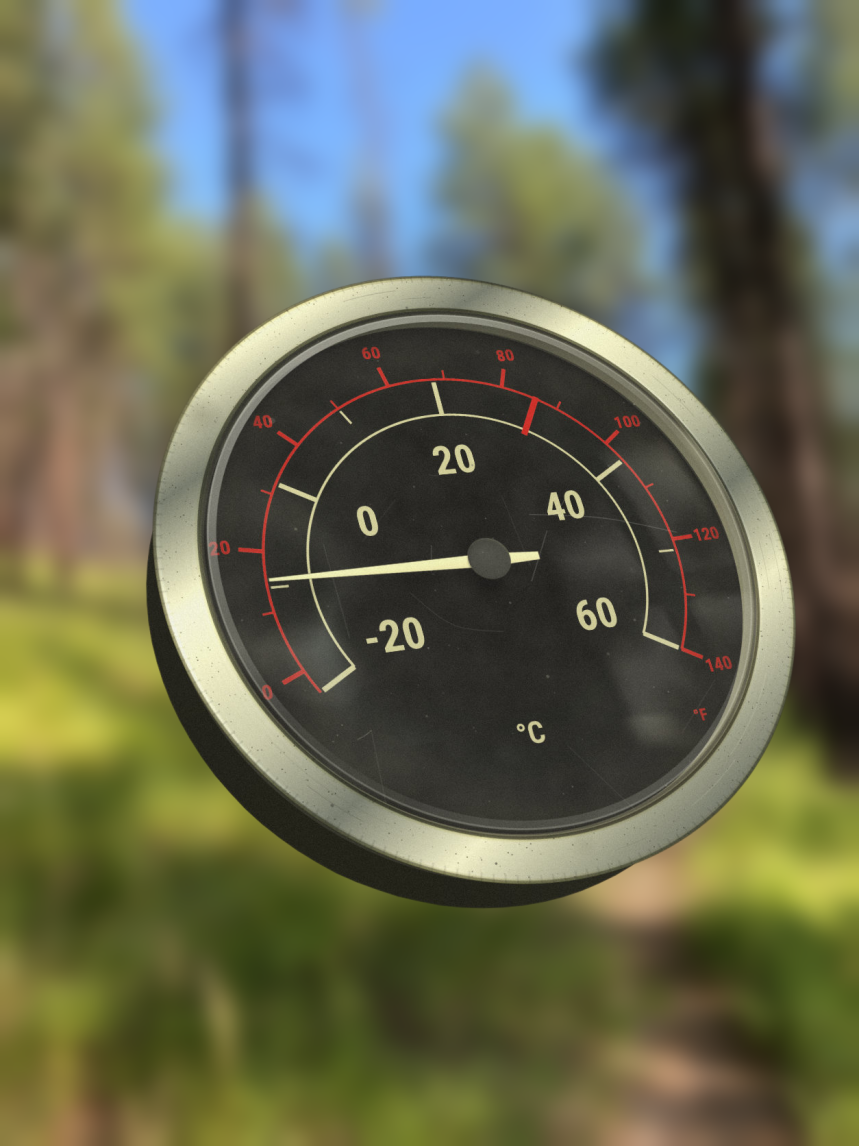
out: -10,°C
